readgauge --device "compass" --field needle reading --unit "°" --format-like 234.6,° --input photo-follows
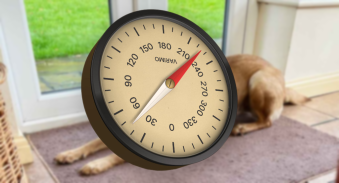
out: 225,°
